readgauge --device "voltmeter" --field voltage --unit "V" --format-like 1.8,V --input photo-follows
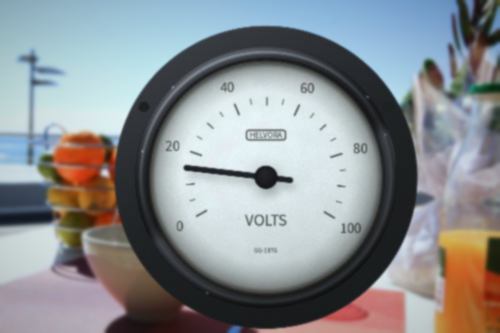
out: 15,V
